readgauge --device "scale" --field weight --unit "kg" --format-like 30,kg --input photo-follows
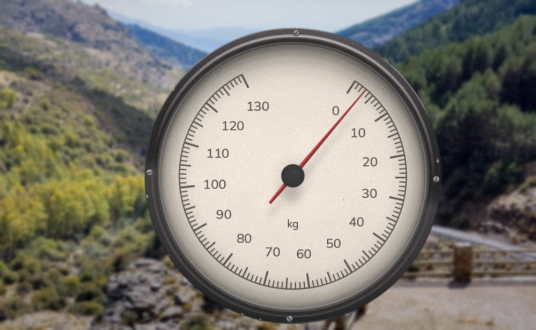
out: 3,kg
